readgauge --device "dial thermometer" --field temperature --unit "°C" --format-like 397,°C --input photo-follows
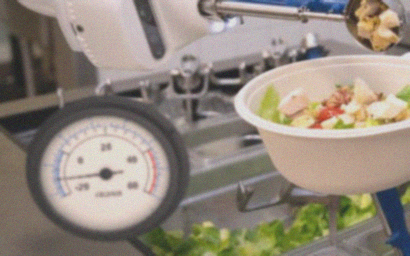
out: -12,°C
